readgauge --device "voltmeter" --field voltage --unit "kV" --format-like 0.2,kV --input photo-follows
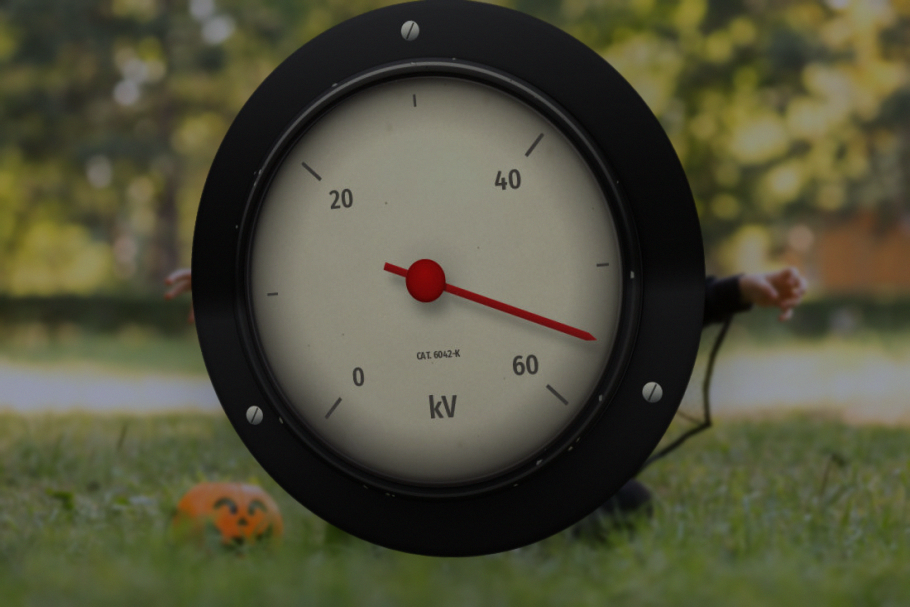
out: 55,kV
